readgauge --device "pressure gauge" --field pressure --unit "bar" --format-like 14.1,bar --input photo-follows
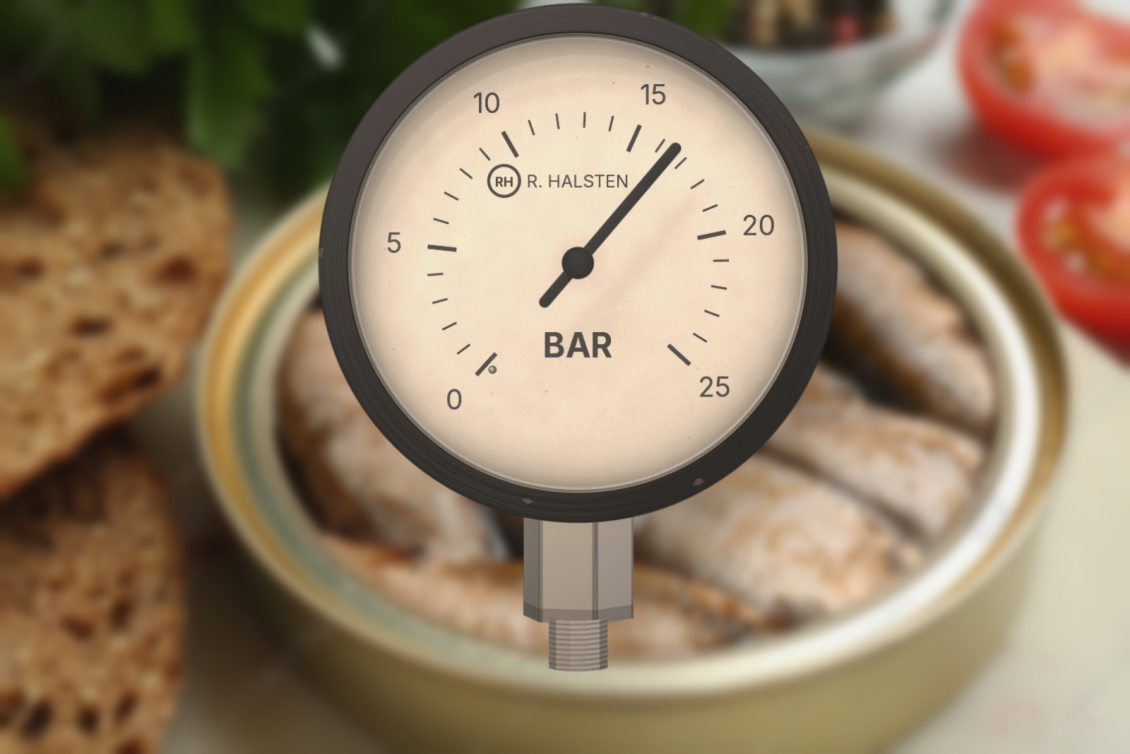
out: 16.5,bar
